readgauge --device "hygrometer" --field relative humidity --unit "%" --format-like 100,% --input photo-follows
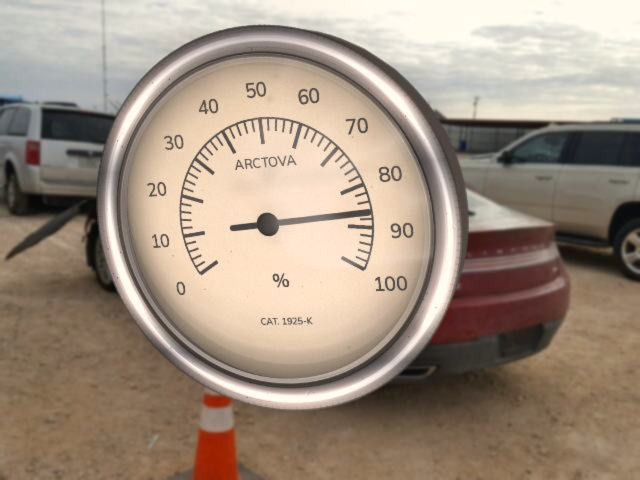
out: 86,%
